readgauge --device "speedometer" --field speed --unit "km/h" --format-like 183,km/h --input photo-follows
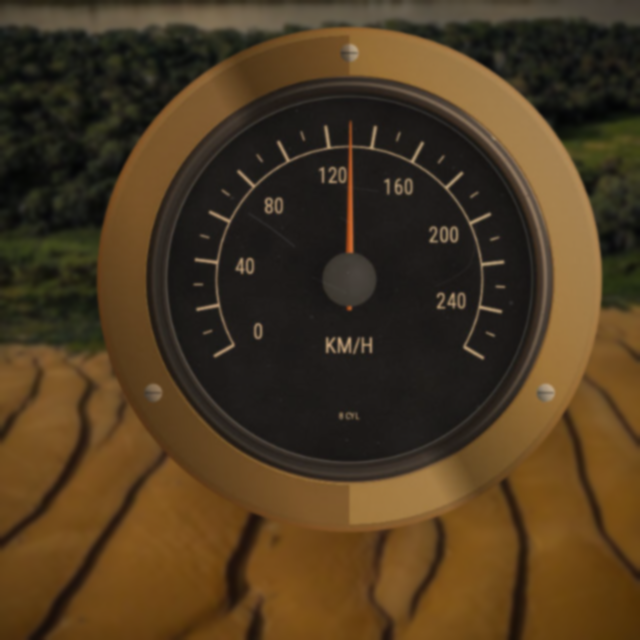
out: 130,km/h
